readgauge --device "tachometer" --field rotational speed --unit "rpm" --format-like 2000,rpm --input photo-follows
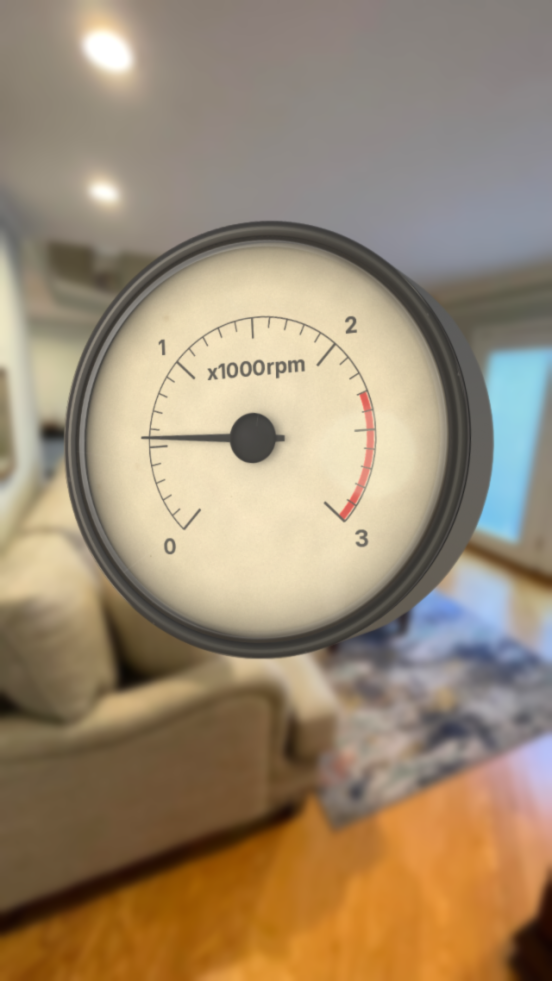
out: 550,rpm
